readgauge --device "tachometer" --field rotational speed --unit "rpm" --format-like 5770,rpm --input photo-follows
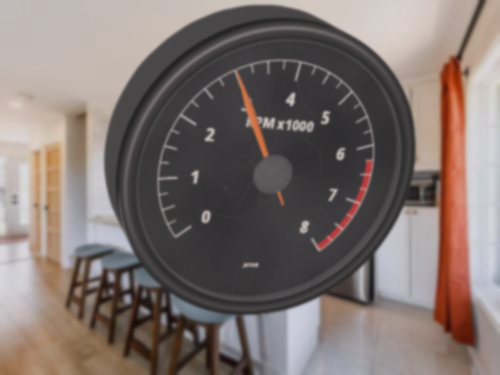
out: 3000,rpm
